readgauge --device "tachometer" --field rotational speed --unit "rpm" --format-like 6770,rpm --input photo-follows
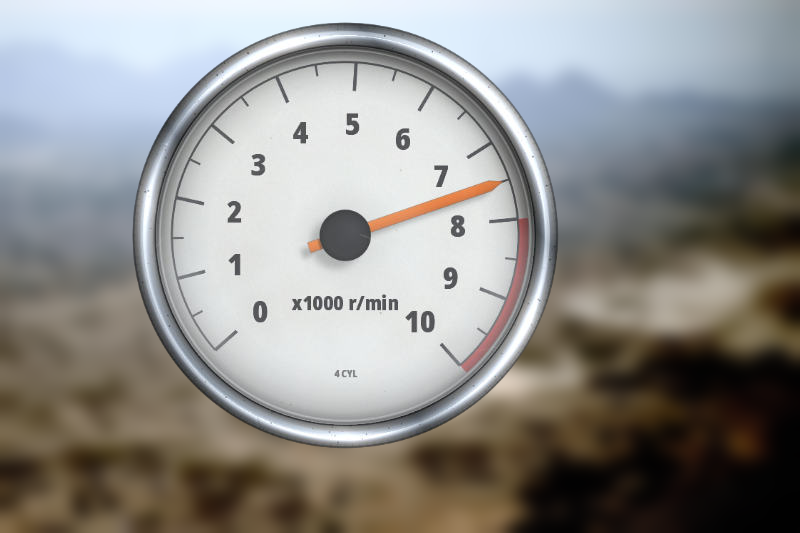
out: 7500,rpm
